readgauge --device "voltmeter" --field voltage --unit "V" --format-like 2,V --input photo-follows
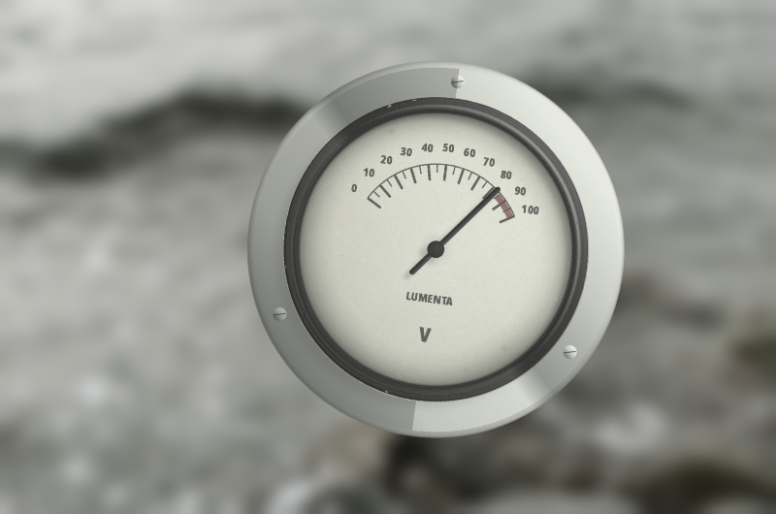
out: 82.5,V
